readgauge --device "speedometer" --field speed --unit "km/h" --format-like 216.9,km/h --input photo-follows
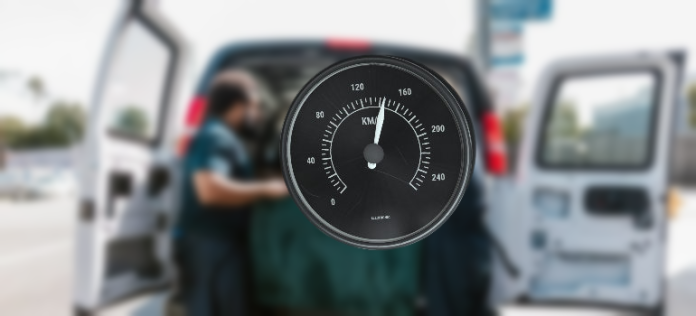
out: 145,km/h
